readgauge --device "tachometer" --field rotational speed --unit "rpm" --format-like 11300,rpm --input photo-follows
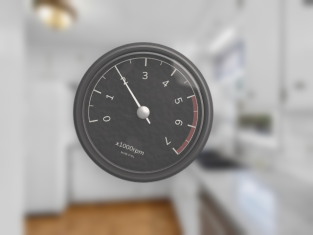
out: 2000,rpm
